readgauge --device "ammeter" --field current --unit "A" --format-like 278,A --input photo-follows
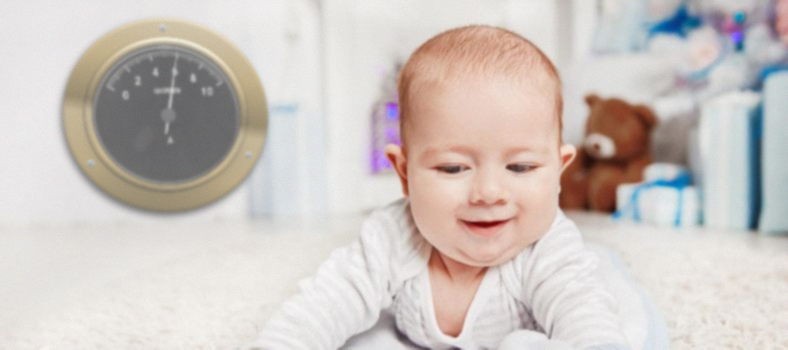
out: 6,A
